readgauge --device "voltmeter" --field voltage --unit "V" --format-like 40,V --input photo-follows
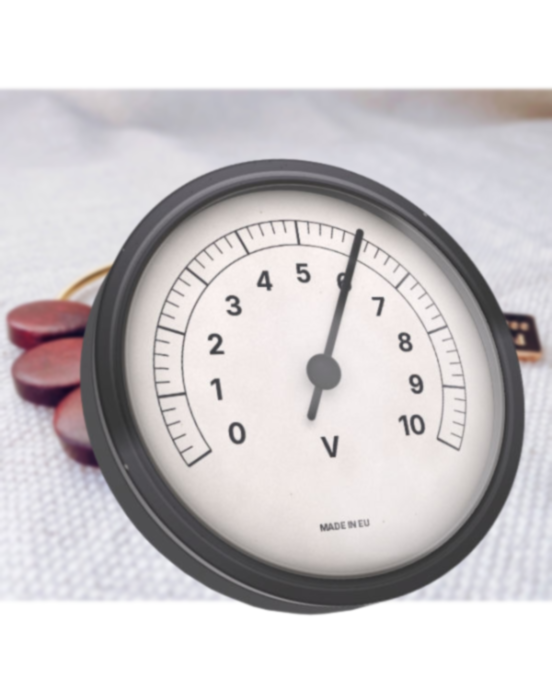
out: 6,V
